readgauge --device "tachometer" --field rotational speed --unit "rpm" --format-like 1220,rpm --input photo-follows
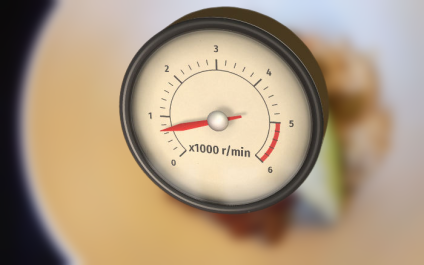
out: 700,rpm
